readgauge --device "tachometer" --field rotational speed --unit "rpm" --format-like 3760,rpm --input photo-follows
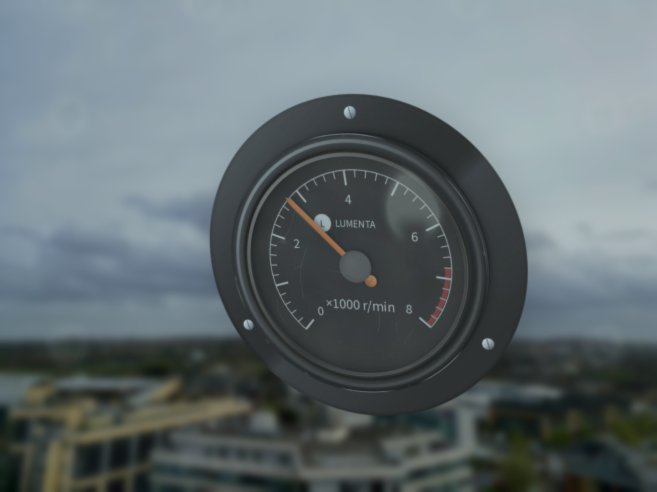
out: 2800,rpm
